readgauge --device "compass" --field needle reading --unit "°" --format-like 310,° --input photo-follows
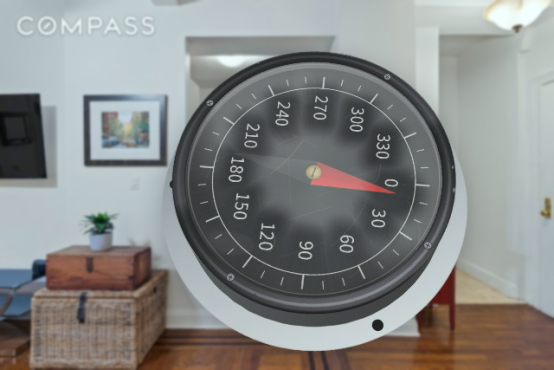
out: 10,°
